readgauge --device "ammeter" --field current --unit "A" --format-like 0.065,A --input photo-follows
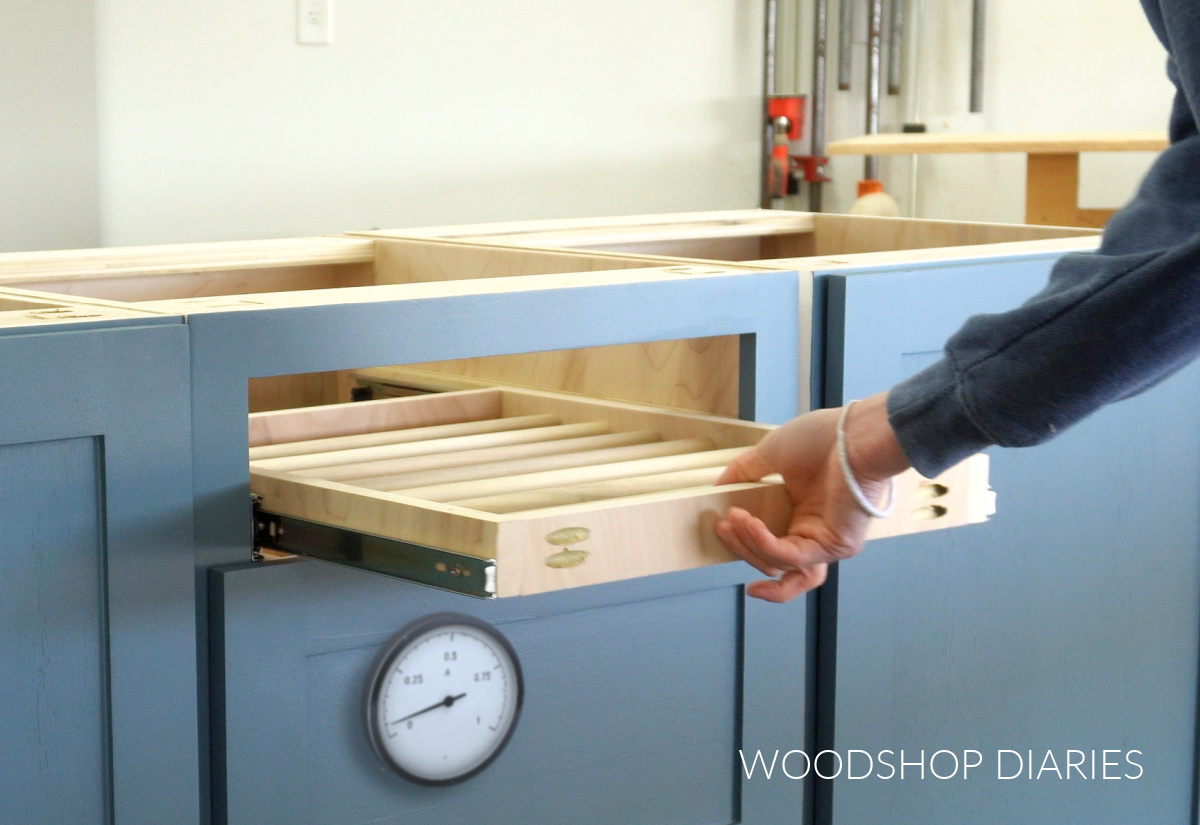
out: 0.05,A
